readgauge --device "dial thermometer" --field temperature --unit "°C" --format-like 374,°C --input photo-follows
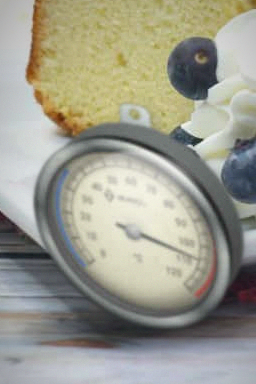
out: 105,°C
